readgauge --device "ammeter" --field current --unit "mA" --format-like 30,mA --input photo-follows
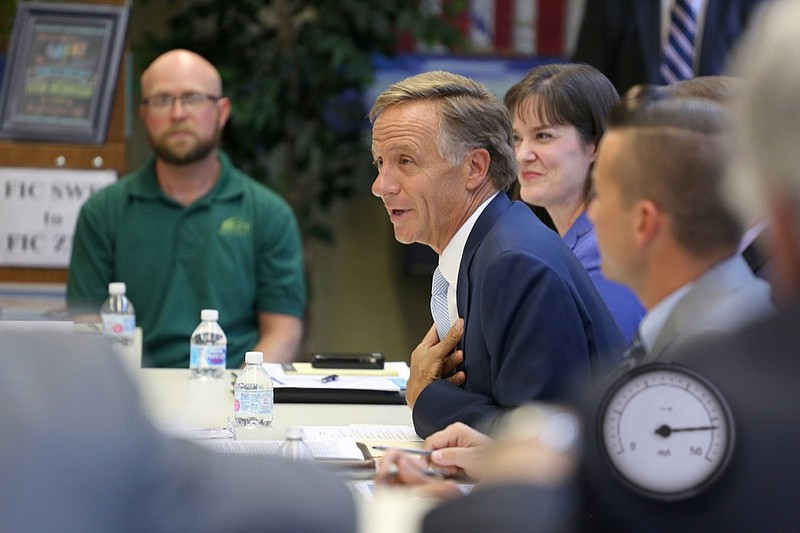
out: 42,mA
